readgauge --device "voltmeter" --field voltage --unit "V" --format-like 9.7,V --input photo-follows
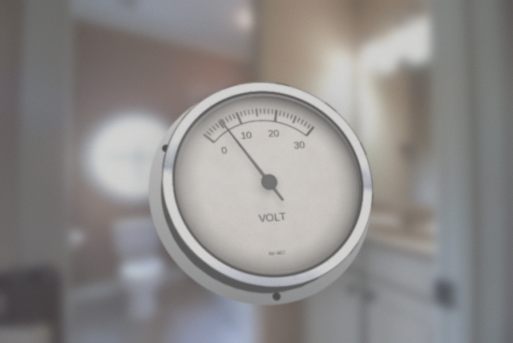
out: 5,V
